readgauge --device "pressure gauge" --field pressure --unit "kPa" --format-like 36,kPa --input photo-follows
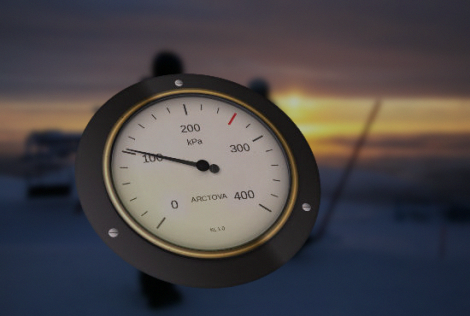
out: 100,kPa
